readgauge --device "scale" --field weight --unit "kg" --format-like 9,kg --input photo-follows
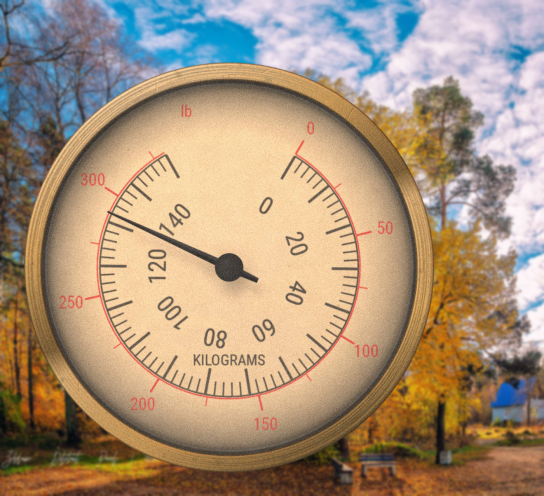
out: 132,kg
